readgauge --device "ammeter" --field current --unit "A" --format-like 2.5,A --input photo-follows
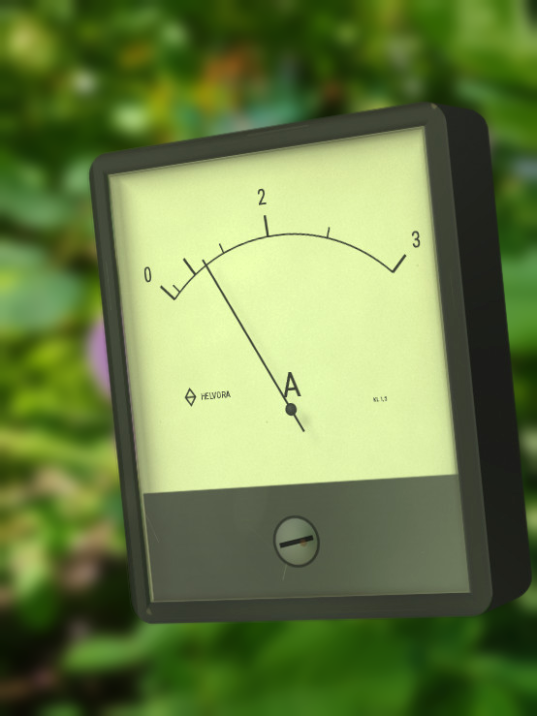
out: 1.25,A
